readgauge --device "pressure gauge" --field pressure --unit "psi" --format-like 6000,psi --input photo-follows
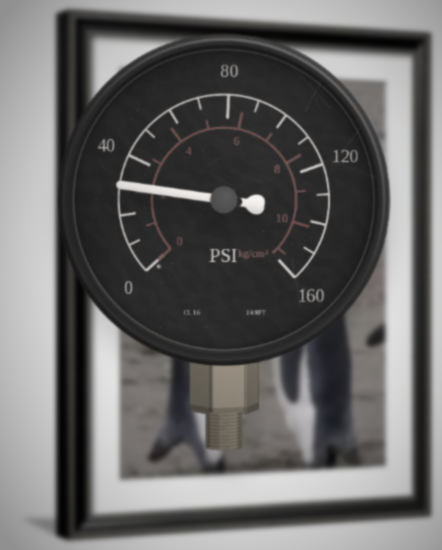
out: 30,psi
